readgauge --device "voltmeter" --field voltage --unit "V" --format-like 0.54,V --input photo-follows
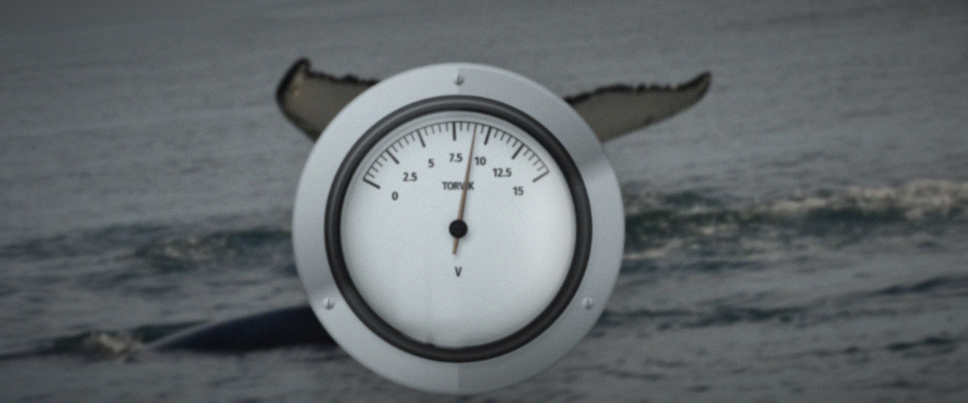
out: 9,V
